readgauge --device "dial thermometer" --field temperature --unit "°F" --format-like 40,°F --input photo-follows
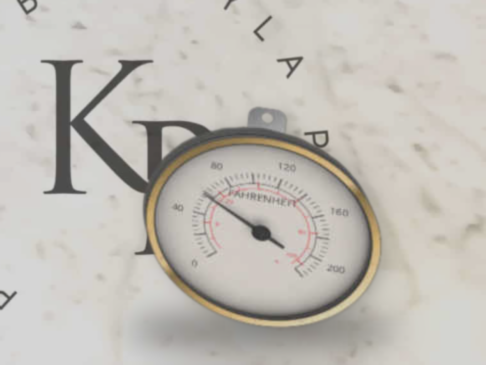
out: 60,°F
